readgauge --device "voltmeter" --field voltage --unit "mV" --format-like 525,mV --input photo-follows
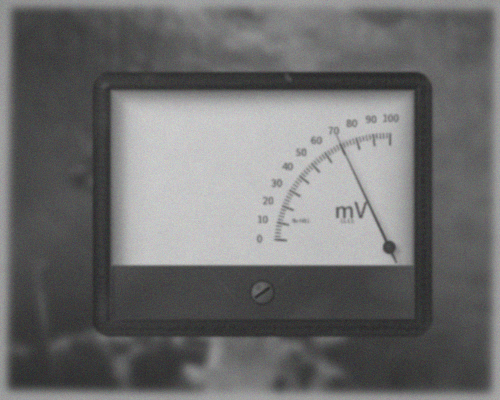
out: 70,mV
